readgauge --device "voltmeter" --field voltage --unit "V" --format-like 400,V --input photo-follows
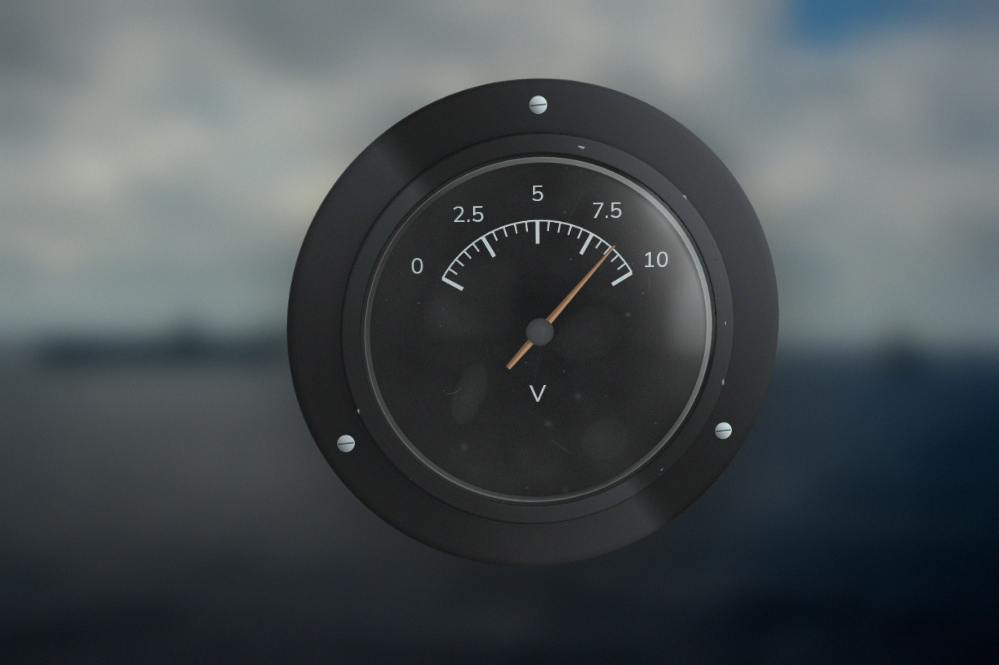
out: 8.5,V
